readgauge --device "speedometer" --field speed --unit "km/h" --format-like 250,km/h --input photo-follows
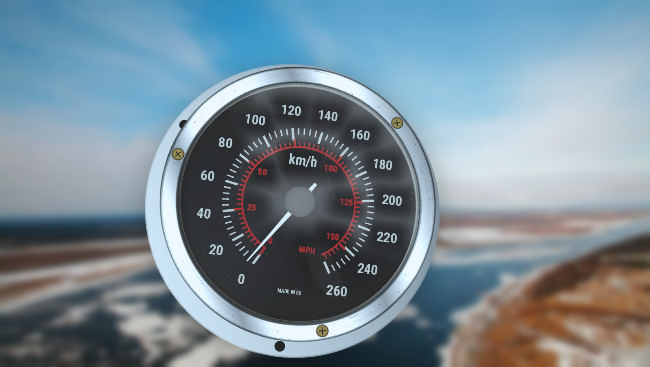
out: 4,km/h
